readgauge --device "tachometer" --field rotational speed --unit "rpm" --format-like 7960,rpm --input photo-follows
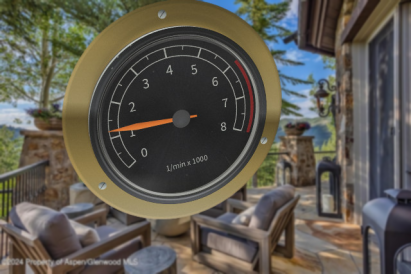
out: 1250,rpm
